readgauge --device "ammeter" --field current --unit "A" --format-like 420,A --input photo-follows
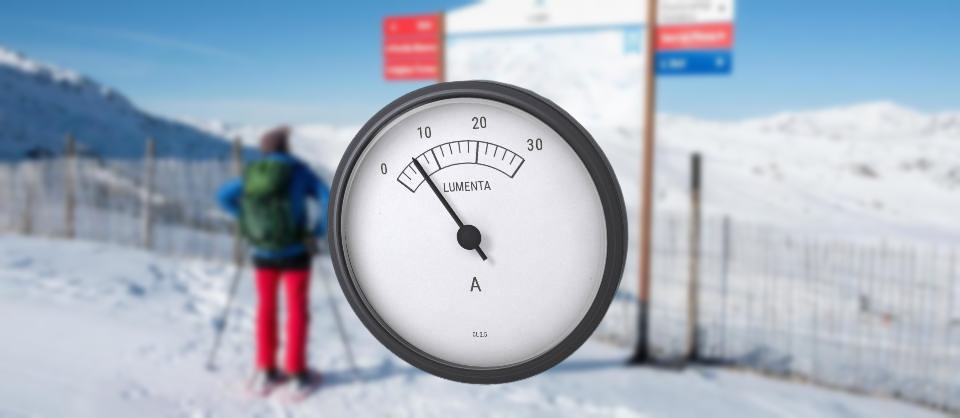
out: 6,A
